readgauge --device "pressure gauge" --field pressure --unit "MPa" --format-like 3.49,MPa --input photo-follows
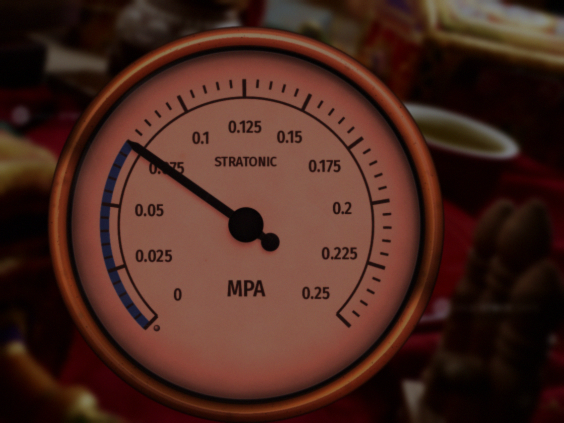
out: 0.075,MPa
